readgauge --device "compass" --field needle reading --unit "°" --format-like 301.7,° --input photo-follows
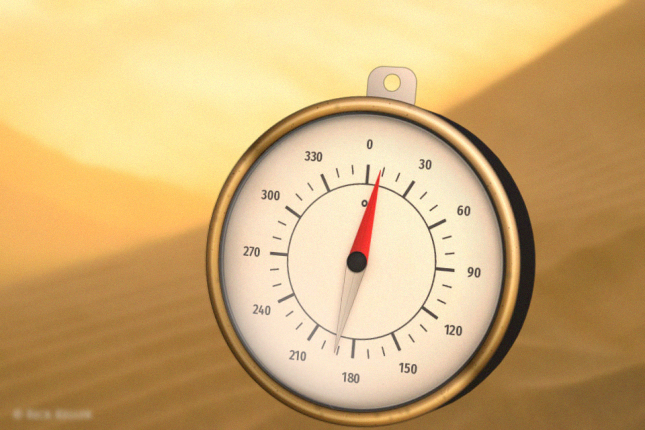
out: 10,°
